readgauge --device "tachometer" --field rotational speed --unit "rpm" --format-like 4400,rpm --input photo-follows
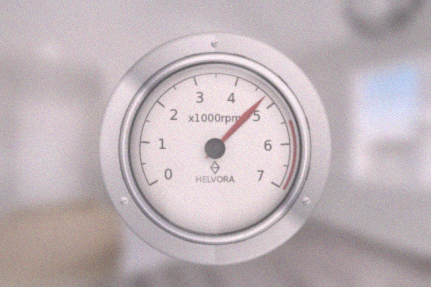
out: 4750,rpm
